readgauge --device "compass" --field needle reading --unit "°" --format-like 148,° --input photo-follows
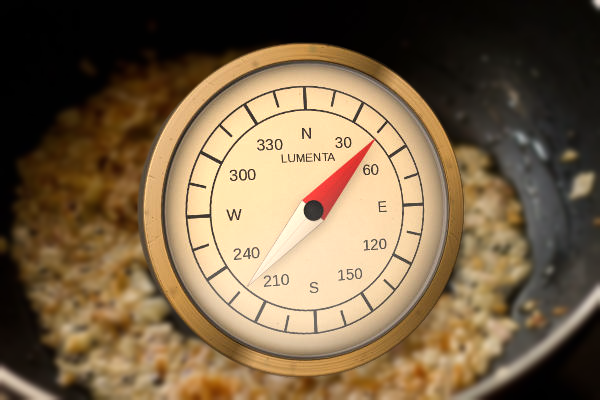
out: 45,°
